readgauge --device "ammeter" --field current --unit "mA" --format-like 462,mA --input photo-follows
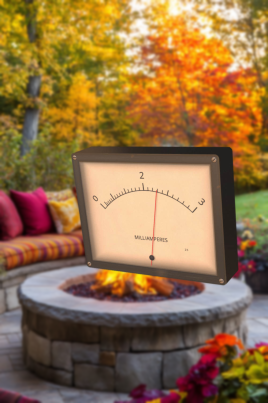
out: 2.3,mA
